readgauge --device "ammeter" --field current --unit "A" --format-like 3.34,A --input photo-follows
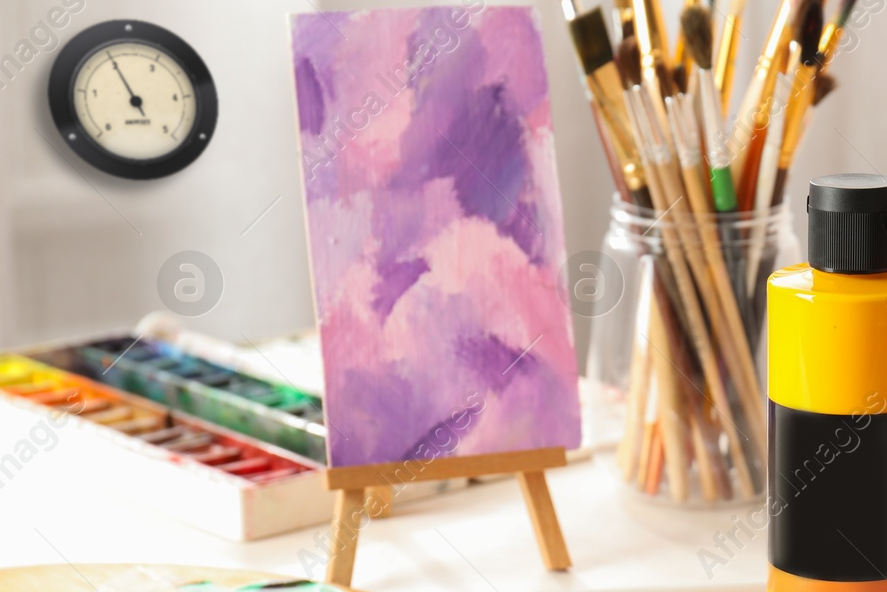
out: 2,A
